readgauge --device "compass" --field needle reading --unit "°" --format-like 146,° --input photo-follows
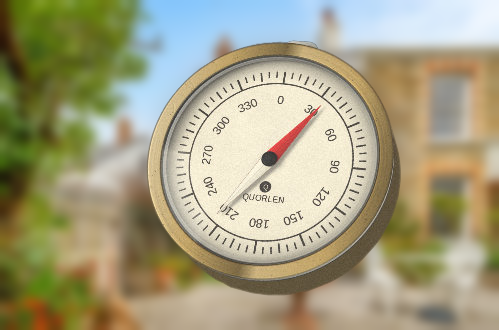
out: 35,°
